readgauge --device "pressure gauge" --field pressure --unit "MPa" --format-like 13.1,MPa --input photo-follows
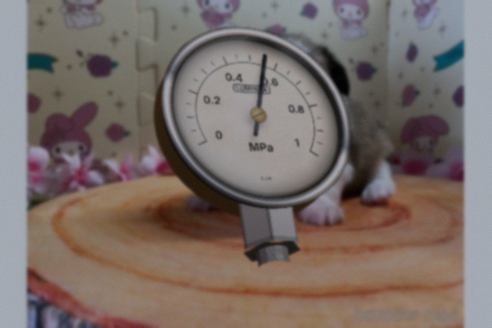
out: 0.55,MPa
